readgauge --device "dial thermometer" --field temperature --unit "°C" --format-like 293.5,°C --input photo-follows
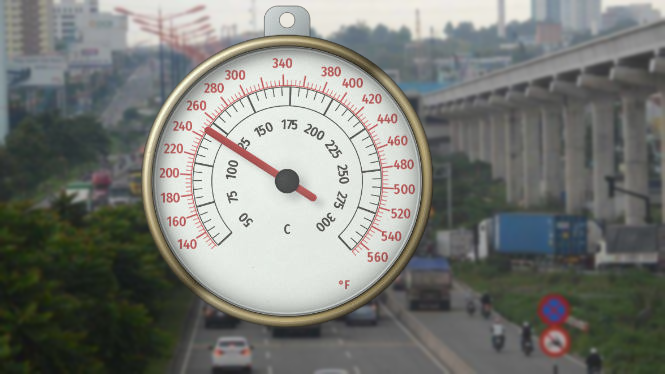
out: 120,°C
